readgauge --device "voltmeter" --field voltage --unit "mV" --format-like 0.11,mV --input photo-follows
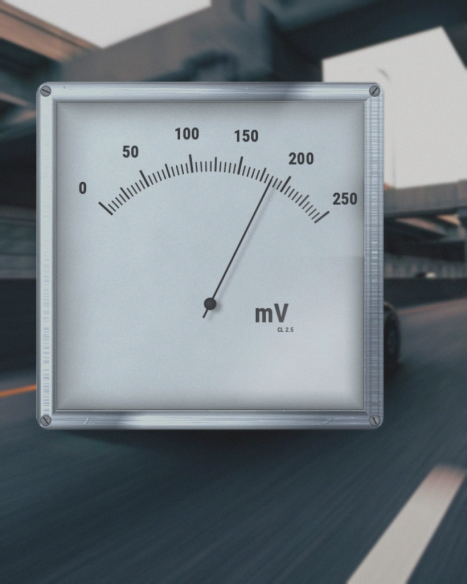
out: 185,mV
